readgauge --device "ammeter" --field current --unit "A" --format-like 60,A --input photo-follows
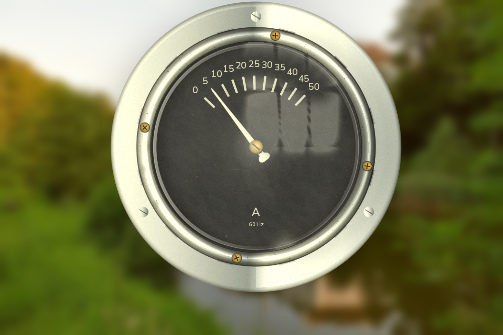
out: 5,A
